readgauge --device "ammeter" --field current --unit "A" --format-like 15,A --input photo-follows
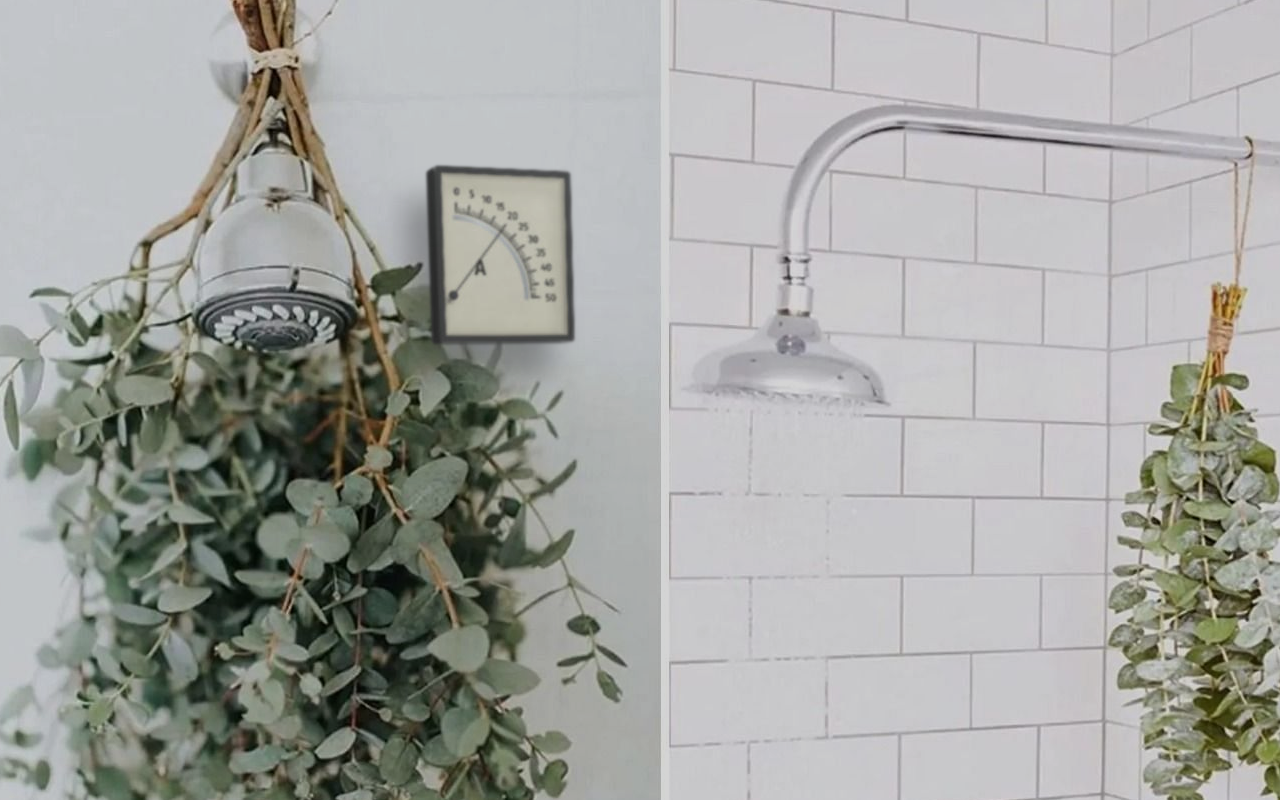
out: 20,A
